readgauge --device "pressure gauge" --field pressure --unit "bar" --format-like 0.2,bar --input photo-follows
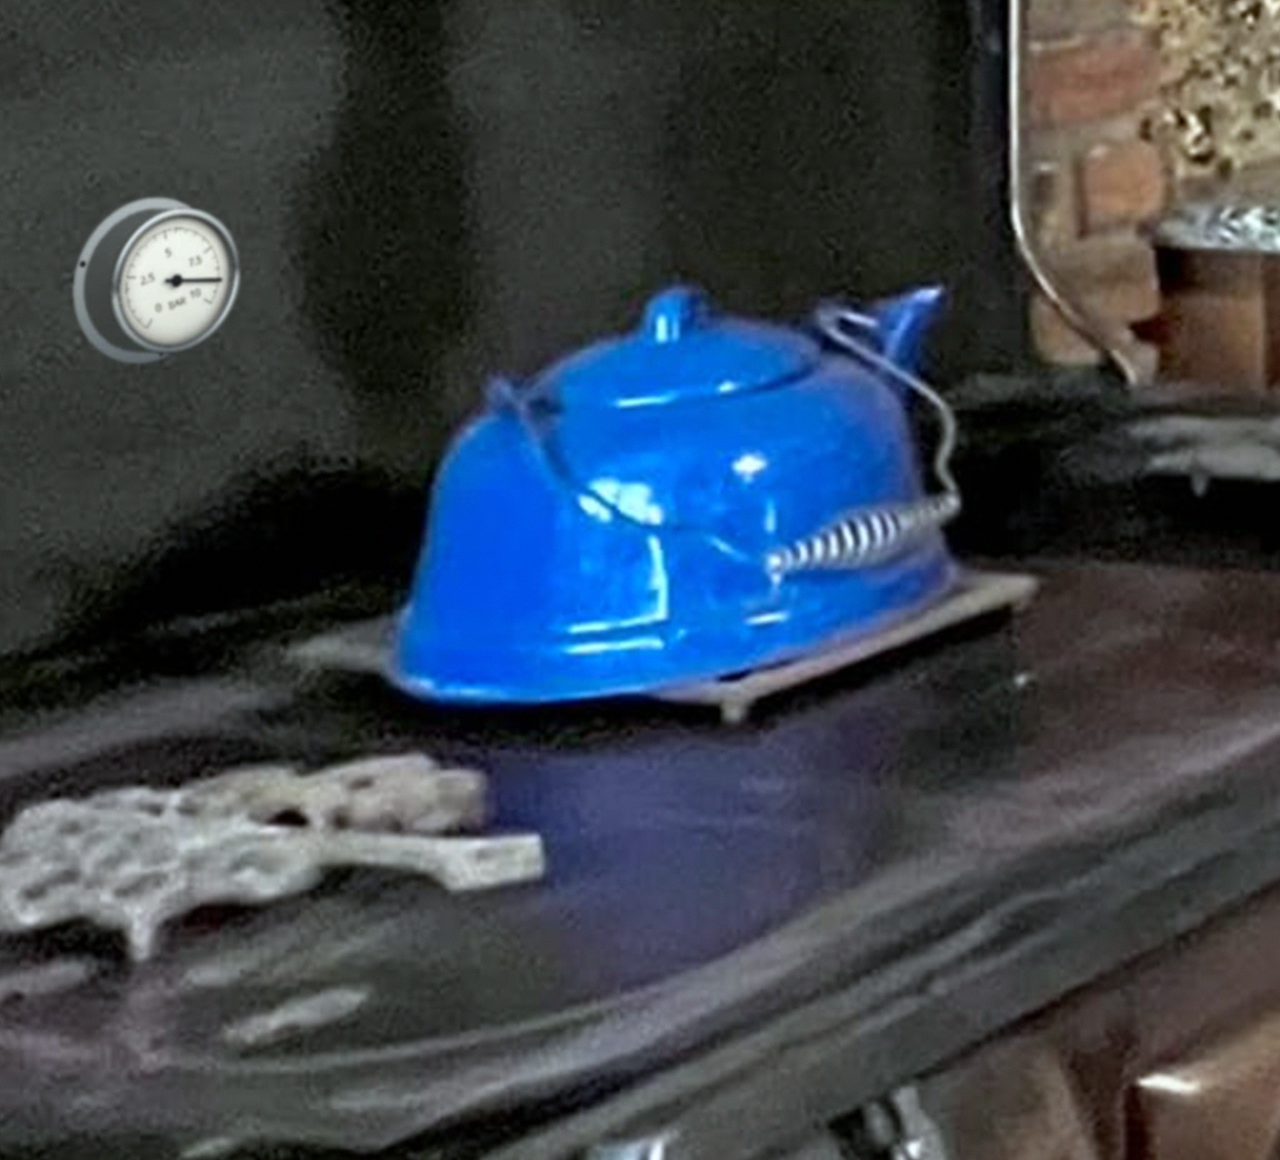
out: 9,bar
